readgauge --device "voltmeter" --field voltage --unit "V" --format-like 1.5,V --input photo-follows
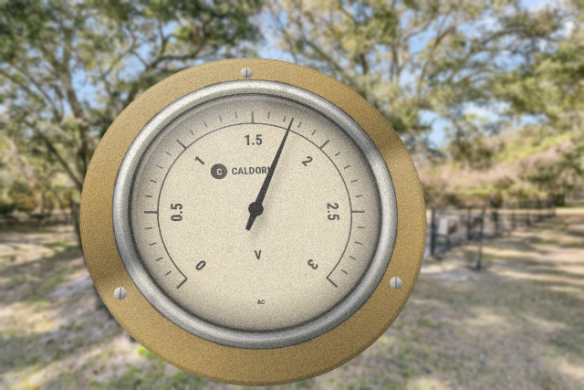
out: 1.75,V
